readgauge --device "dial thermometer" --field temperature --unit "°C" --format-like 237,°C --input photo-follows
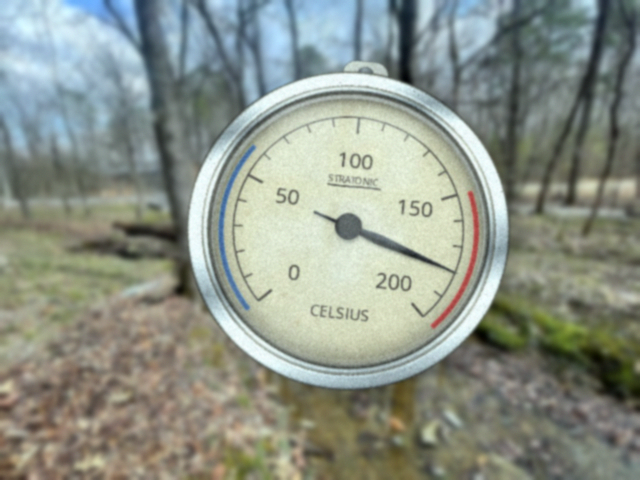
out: 180,°C
